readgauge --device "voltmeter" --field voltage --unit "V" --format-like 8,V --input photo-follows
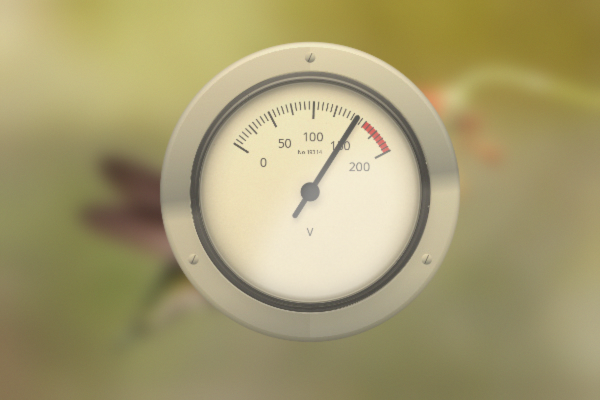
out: 150,V
